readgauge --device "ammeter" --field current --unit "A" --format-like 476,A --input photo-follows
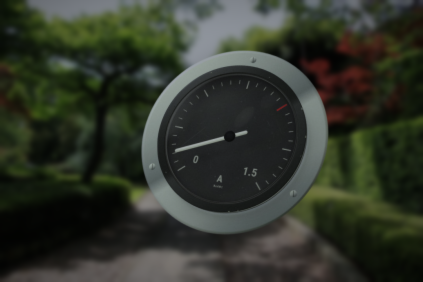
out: 0.1,A
